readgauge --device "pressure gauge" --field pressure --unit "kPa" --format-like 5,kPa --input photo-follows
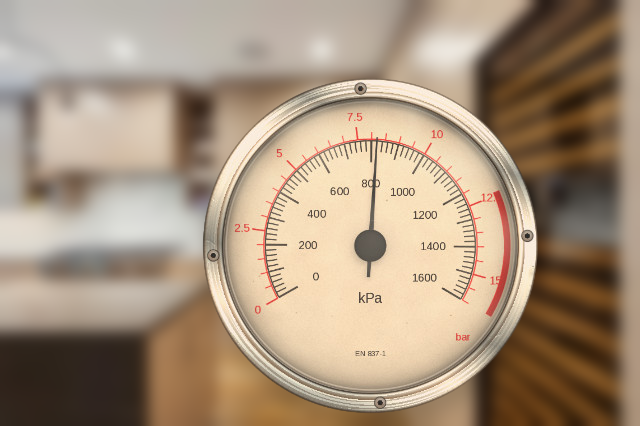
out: 820,kPa
